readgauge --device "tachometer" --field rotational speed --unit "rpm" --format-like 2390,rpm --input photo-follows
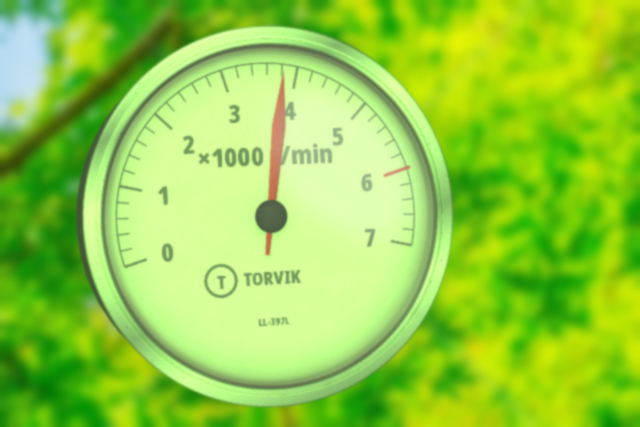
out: 3800,rpm
